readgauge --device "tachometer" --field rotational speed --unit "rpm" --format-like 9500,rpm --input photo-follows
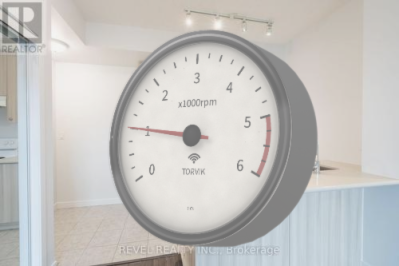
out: 1000,rpm
